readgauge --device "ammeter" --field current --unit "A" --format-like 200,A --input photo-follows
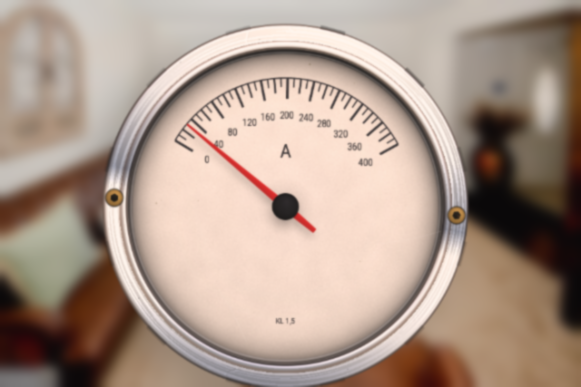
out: 30,A
